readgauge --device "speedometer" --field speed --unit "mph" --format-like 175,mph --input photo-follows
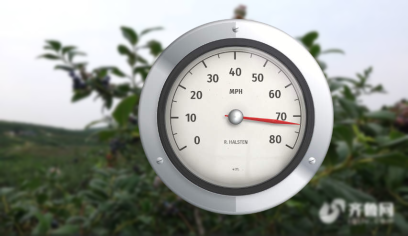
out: 72.5,mph
